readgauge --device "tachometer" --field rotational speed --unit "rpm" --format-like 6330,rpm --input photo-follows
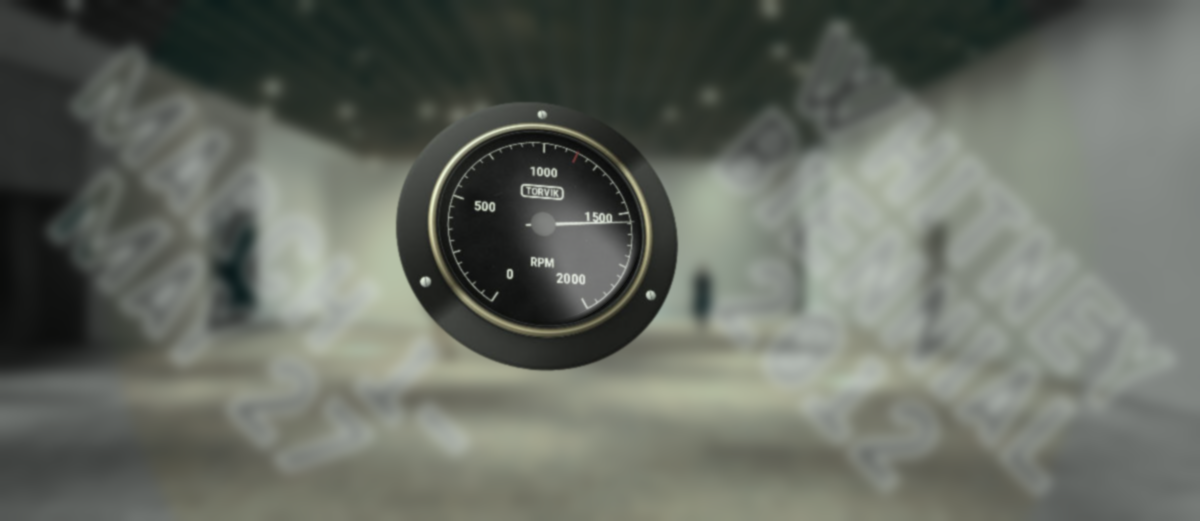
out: 1550,rpm
